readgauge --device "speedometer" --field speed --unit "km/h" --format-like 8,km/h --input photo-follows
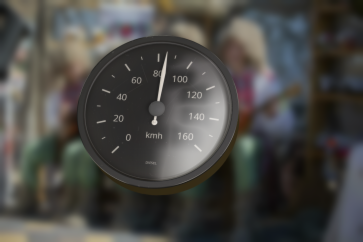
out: 85,km/h
